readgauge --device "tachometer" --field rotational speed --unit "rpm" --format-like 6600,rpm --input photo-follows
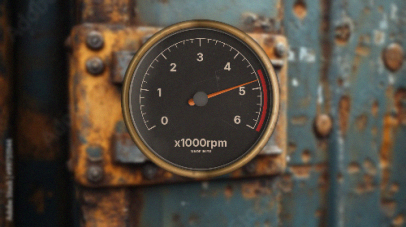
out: 4800,rpm
